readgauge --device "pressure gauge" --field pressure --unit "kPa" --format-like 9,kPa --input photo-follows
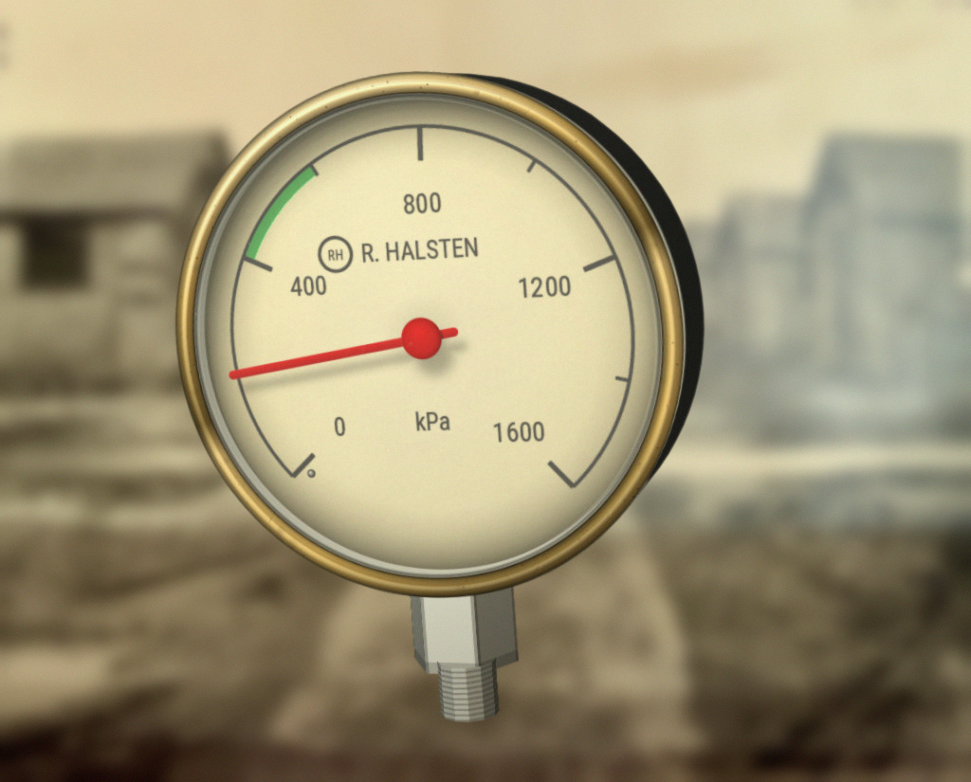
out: 200,kPa
